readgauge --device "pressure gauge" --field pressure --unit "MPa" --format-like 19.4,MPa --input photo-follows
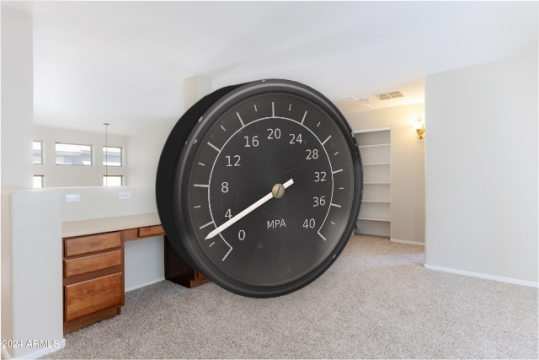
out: 3,MPa
